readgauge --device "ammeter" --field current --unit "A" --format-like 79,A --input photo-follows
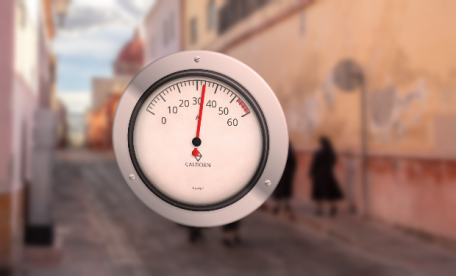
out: 34,A
